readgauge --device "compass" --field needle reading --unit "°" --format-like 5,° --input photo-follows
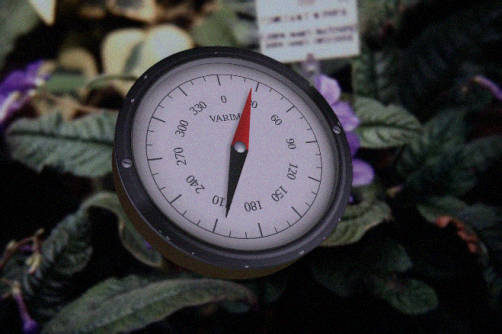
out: 25,°
